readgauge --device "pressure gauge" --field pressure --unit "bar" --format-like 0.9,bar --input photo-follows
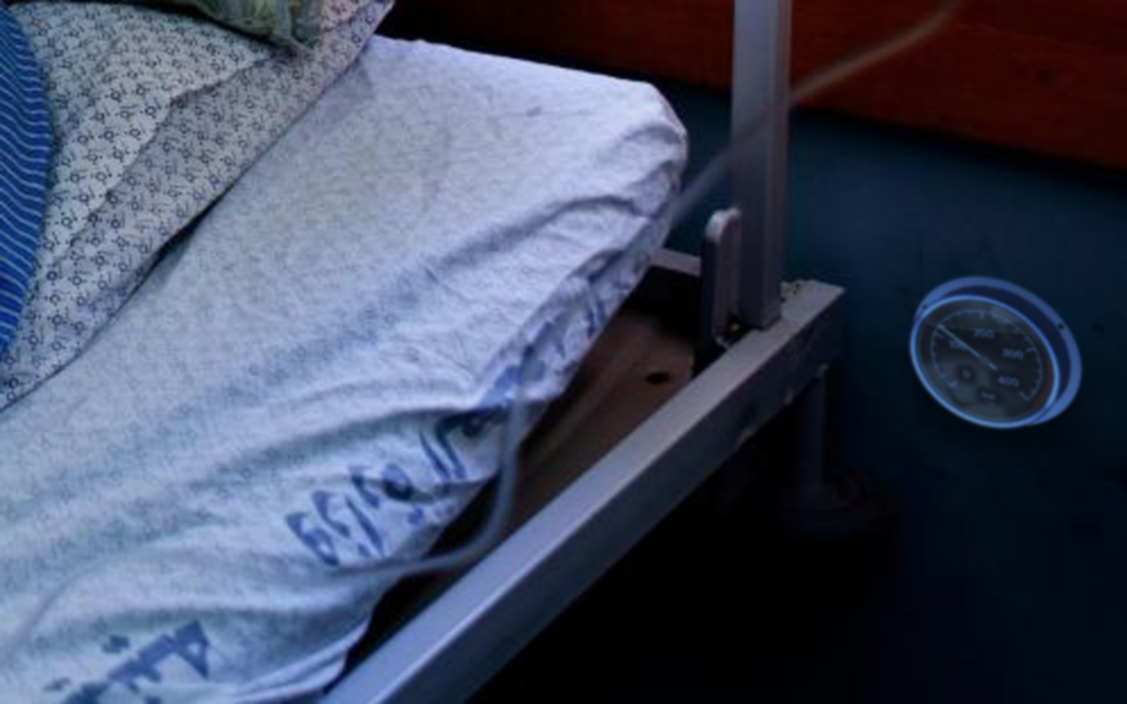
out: 120,bar
